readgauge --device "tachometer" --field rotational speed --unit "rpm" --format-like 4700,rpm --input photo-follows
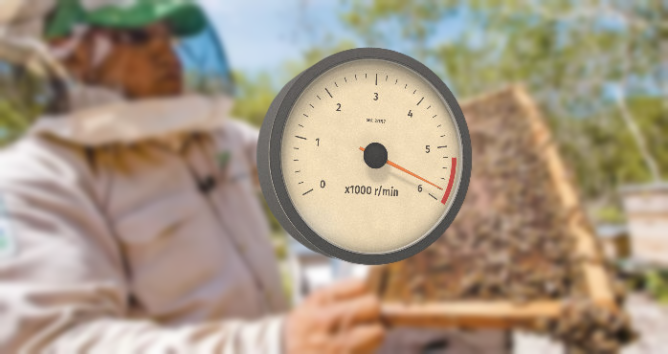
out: 5800,rpm
